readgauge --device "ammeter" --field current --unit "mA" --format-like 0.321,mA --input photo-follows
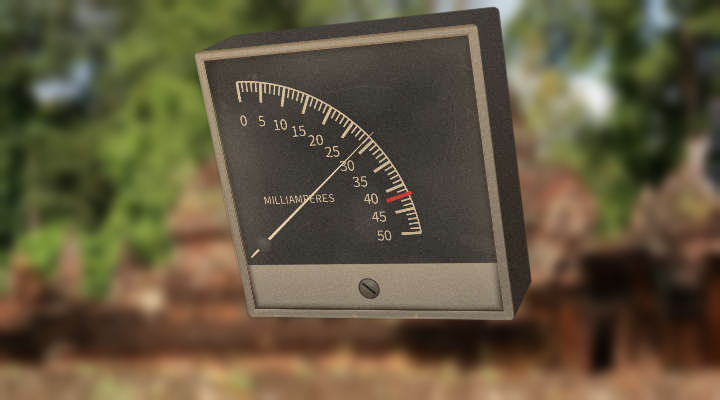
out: 29,mA
